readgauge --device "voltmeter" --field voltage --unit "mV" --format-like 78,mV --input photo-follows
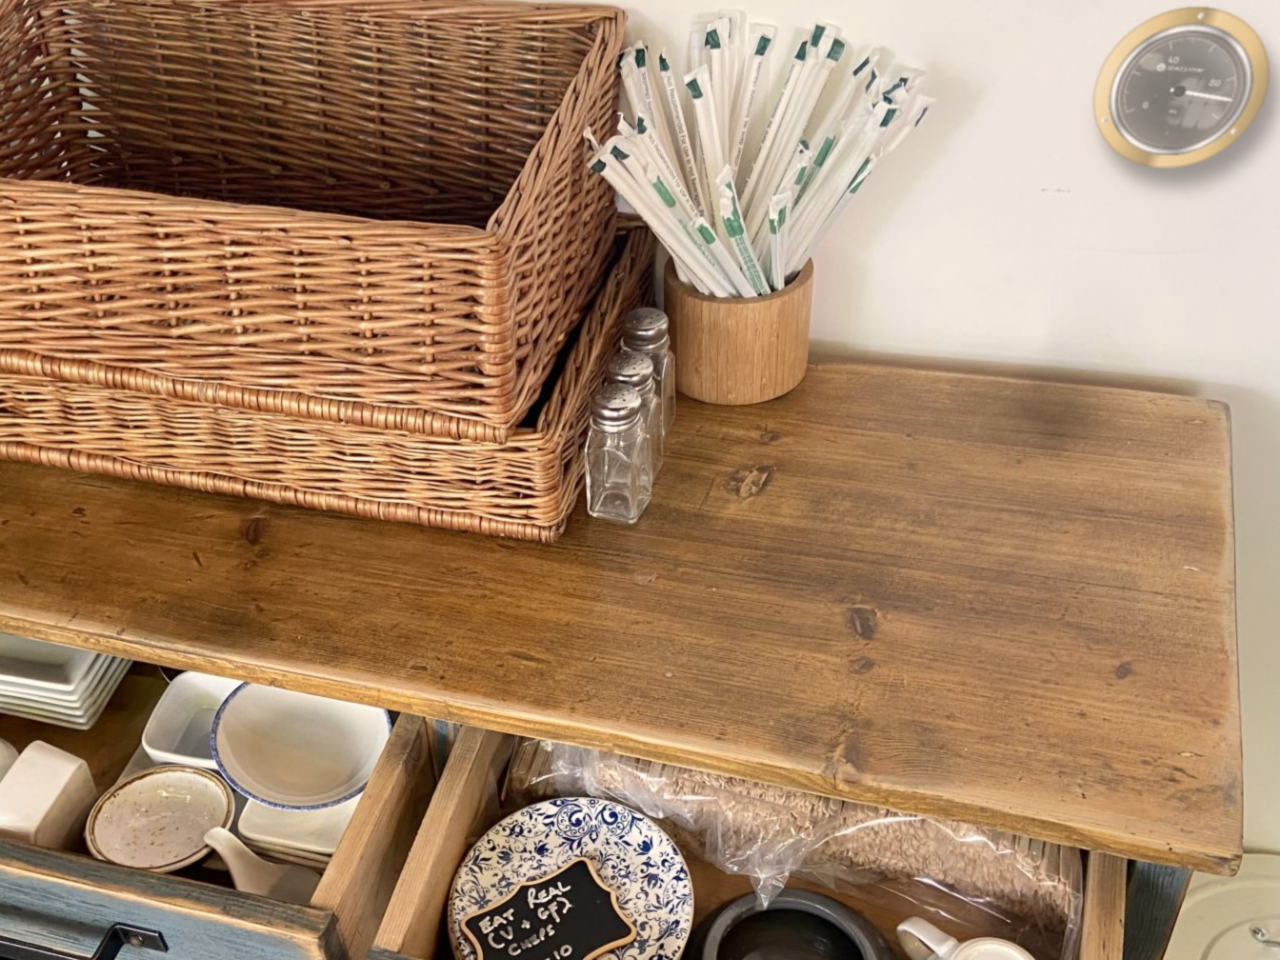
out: 90,mV
